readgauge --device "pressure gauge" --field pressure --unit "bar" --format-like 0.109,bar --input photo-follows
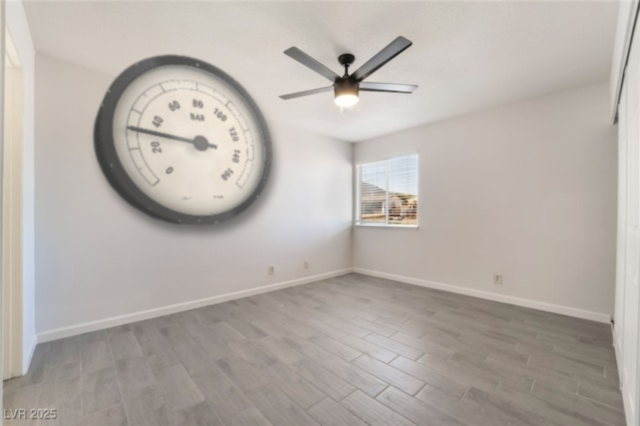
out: 30,bar
